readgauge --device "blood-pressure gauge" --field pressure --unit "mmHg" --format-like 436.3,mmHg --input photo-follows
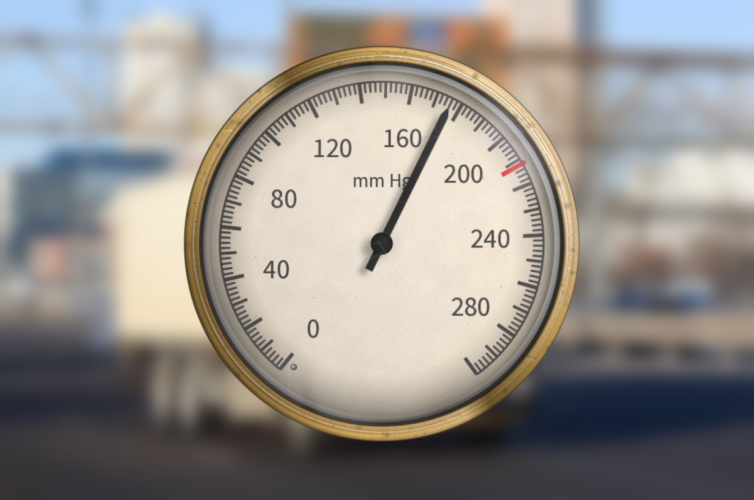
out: 176,mmHg
